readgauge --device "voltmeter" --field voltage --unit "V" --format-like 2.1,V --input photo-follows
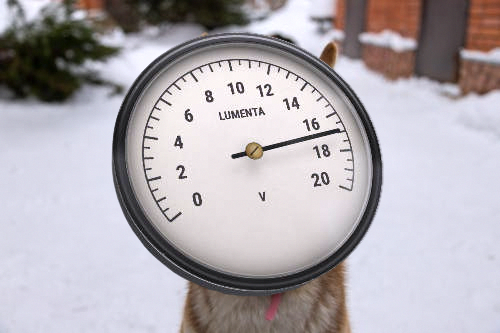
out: 17,V
